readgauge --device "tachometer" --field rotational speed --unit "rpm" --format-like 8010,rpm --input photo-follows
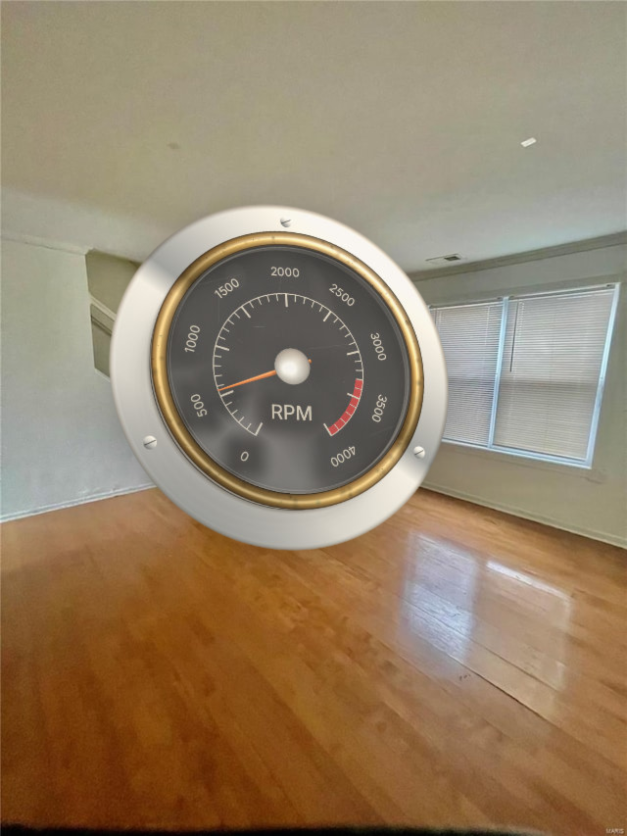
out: 550,rpm
